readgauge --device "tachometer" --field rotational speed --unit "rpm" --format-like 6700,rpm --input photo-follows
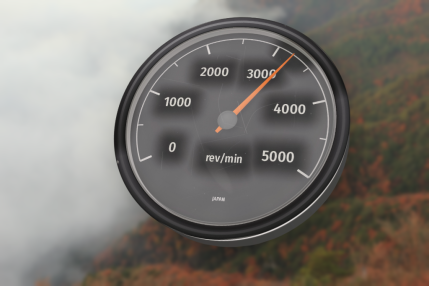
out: 3250,rpm
